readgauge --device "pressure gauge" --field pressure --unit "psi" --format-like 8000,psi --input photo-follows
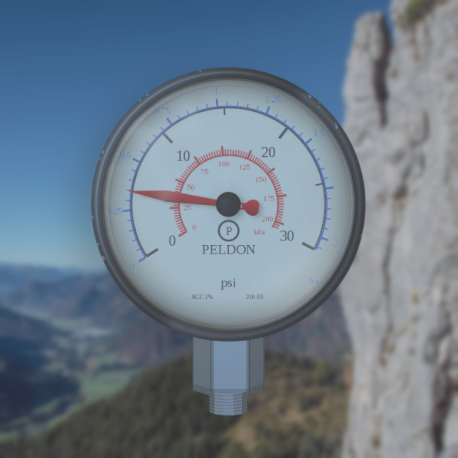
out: 5,psi
